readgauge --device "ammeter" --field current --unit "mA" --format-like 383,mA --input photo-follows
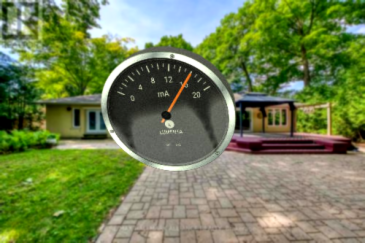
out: 16,mA
